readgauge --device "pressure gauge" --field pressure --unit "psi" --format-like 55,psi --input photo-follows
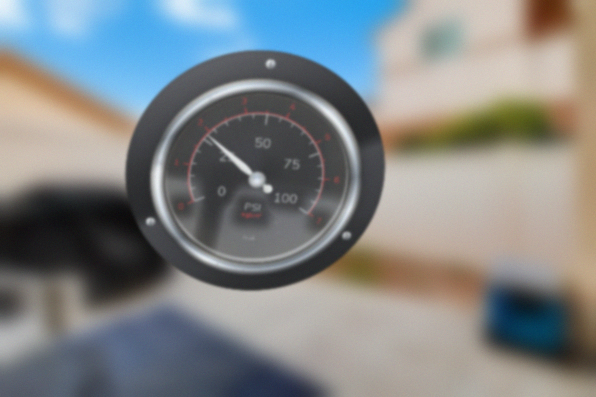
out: 27.5,psi
